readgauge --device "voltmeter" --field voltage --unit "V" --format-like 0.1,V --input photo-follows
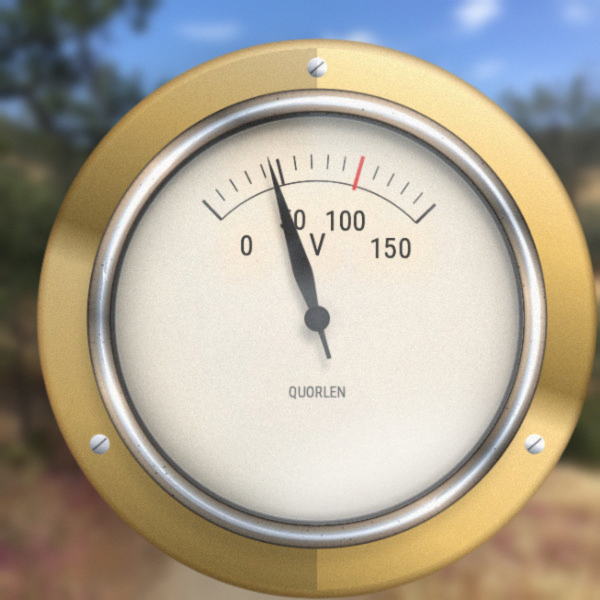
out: 45,V
